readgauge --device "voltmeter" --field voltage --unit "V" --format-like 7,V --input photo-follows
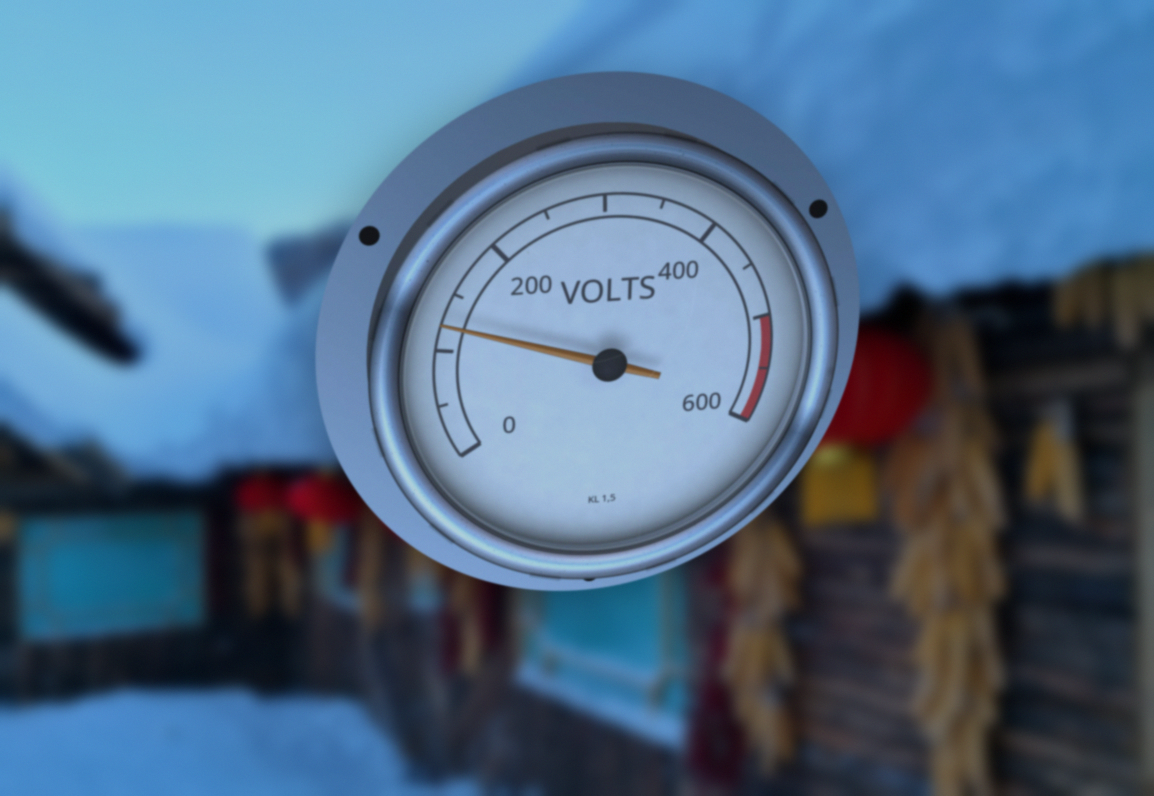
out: 125,V
